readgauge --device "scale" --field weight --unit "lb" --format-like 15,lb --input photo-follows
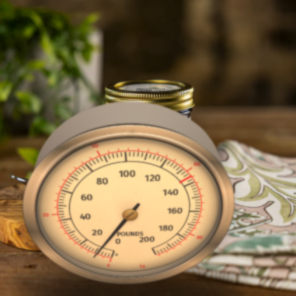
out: 10,lb
